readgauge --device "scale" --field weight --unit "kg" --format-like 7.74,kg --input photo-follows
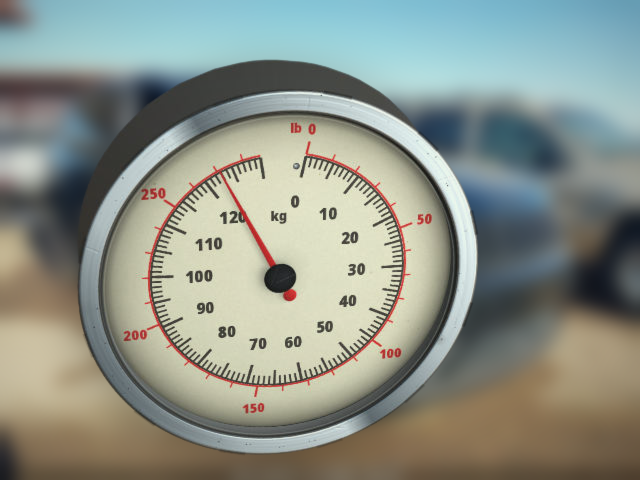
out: 123,kg
